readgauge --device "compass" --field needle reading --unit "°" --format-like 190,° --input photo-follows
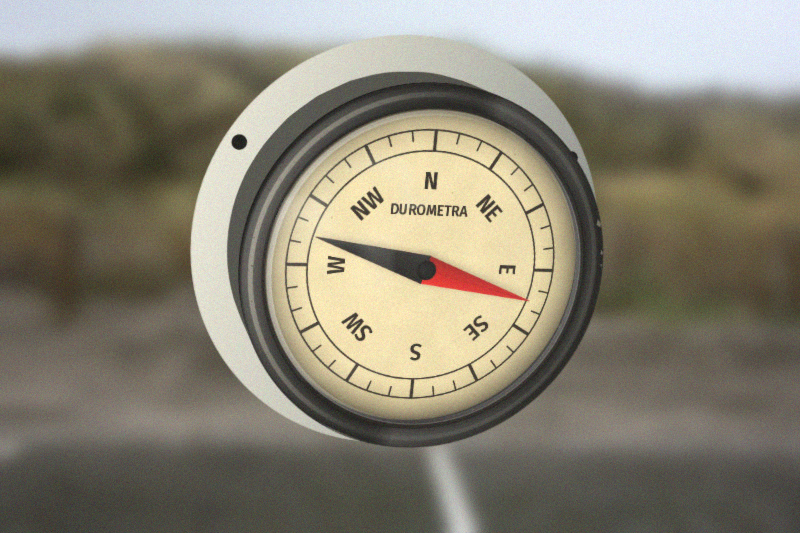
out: 105,°
